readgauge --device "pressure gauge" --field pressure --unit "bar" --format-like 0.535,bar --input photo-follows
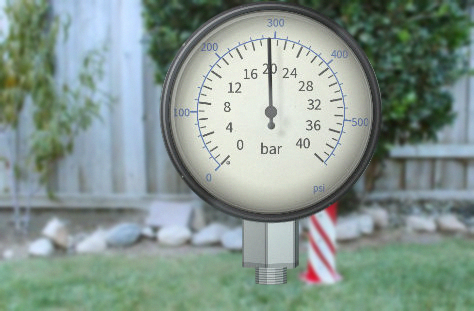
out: 20,bar
